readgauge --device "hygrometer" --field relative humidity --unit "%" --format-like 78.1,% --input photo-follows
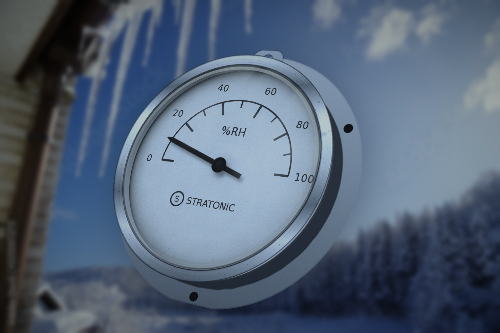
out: 10,%
